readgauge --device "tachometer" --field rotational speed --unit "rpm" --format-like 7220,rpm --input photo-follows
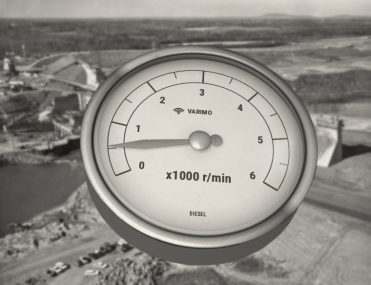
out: 500,rpm
